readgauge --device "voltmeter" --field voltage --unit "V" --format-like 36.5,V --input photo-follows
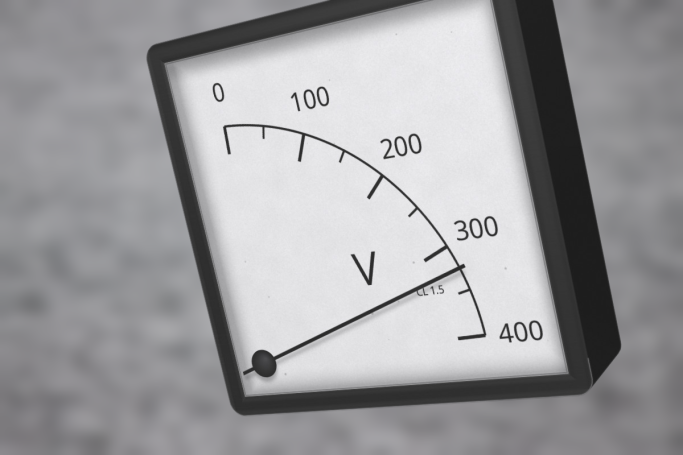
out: 325,V
